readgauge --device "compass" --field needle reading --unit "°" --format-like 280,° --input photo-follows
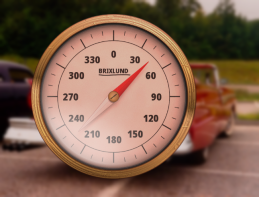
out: 45,°
